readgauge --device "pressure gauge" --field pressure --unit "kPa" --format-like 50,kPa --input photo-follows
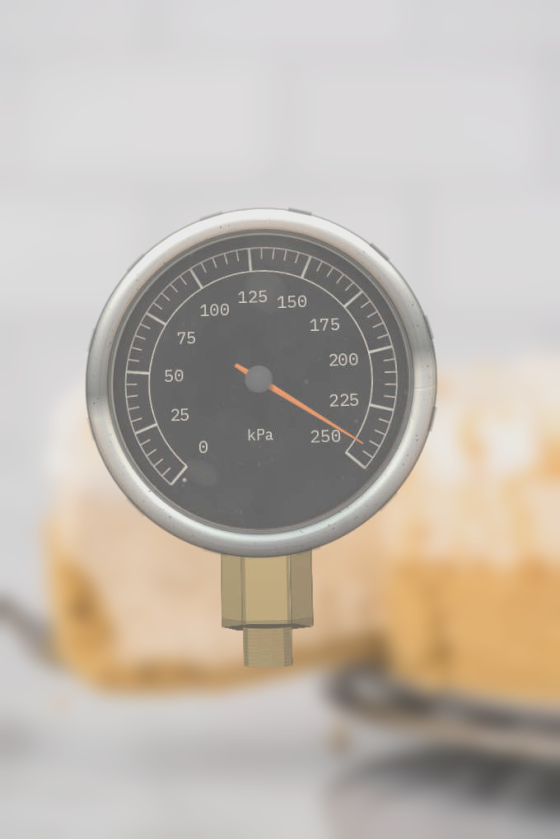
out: 242.5,kPa
